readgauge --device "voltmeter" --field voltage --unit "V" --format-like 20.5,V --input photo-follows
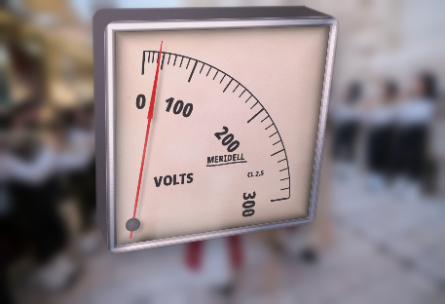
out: 40,V
